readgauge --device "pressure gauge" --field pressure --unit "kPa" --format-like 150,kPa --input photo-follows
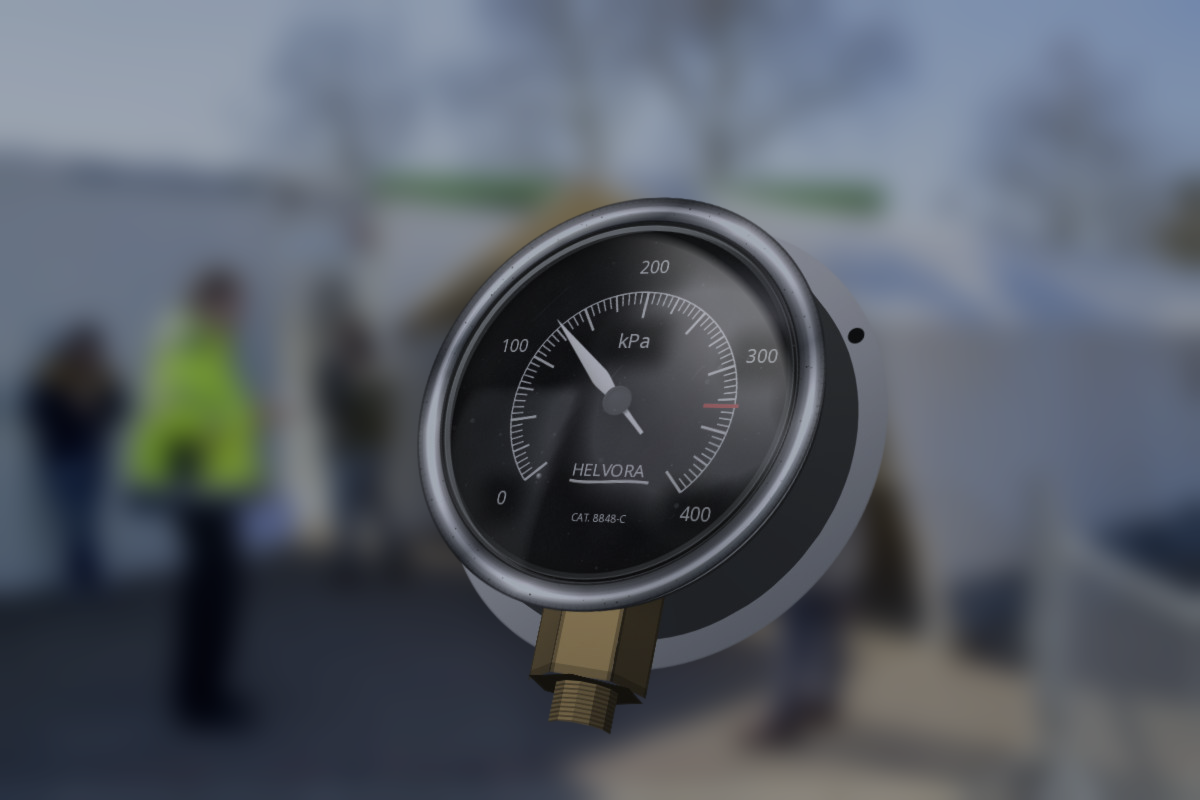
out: 130,kPa
